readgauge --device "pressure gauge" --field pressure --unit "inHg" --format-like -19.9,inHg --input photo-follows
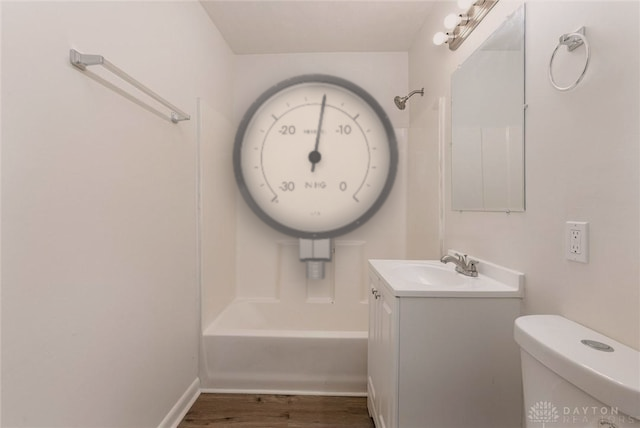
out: -14,inHg
